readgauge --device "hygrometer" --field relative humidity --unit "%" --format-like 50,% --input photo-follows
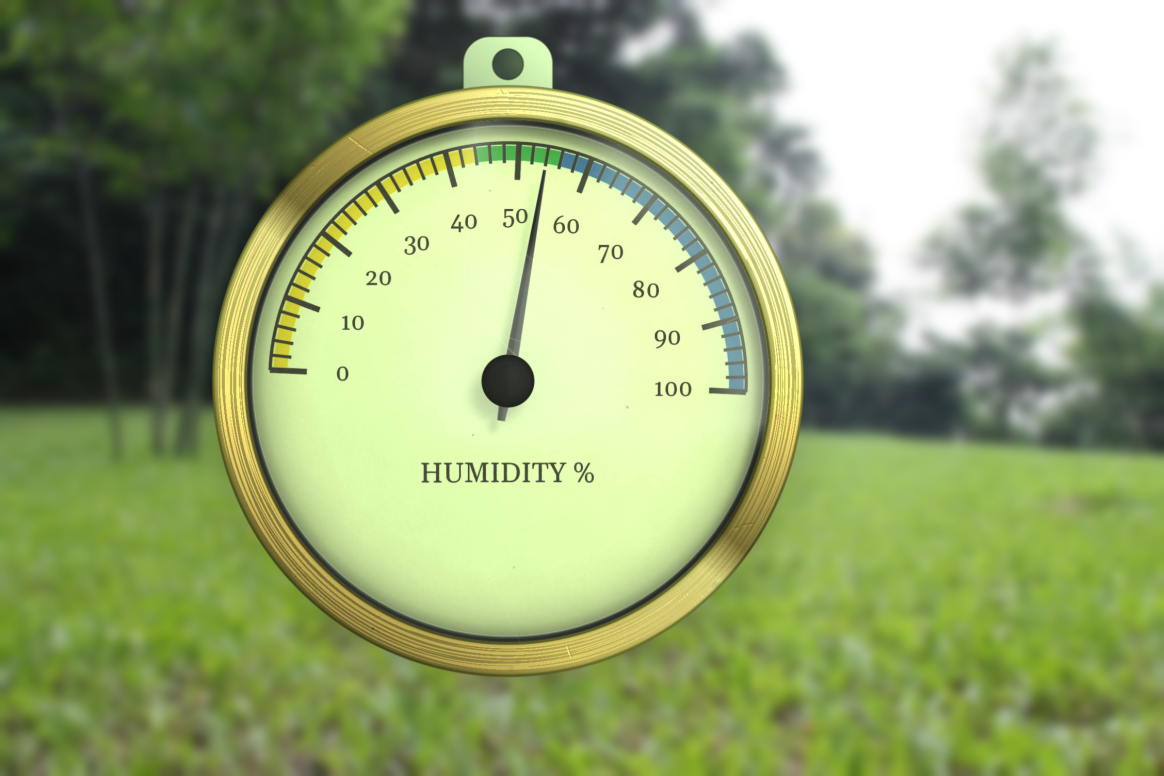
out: 54,%
